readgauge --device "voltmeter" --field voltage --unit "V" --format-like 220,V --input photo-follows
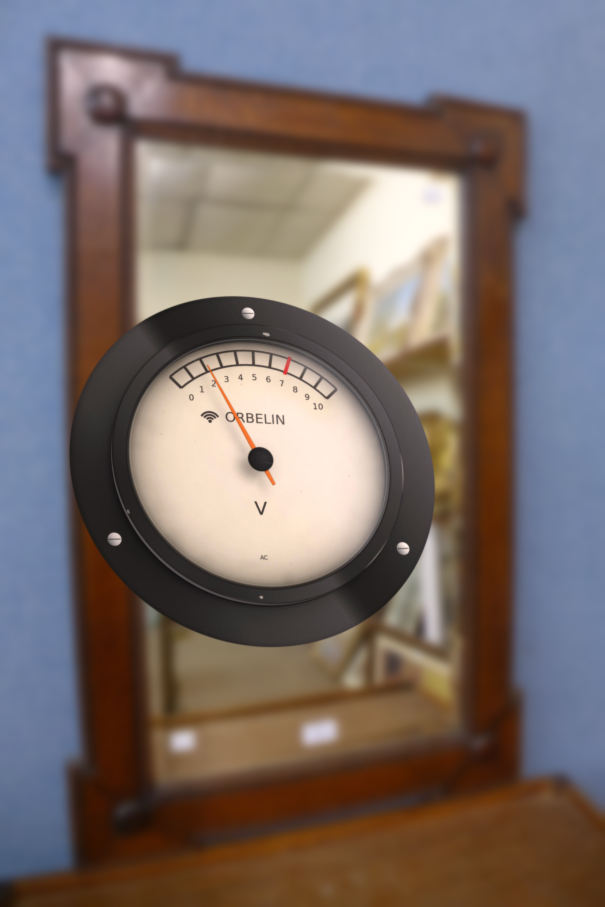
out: 2,V
